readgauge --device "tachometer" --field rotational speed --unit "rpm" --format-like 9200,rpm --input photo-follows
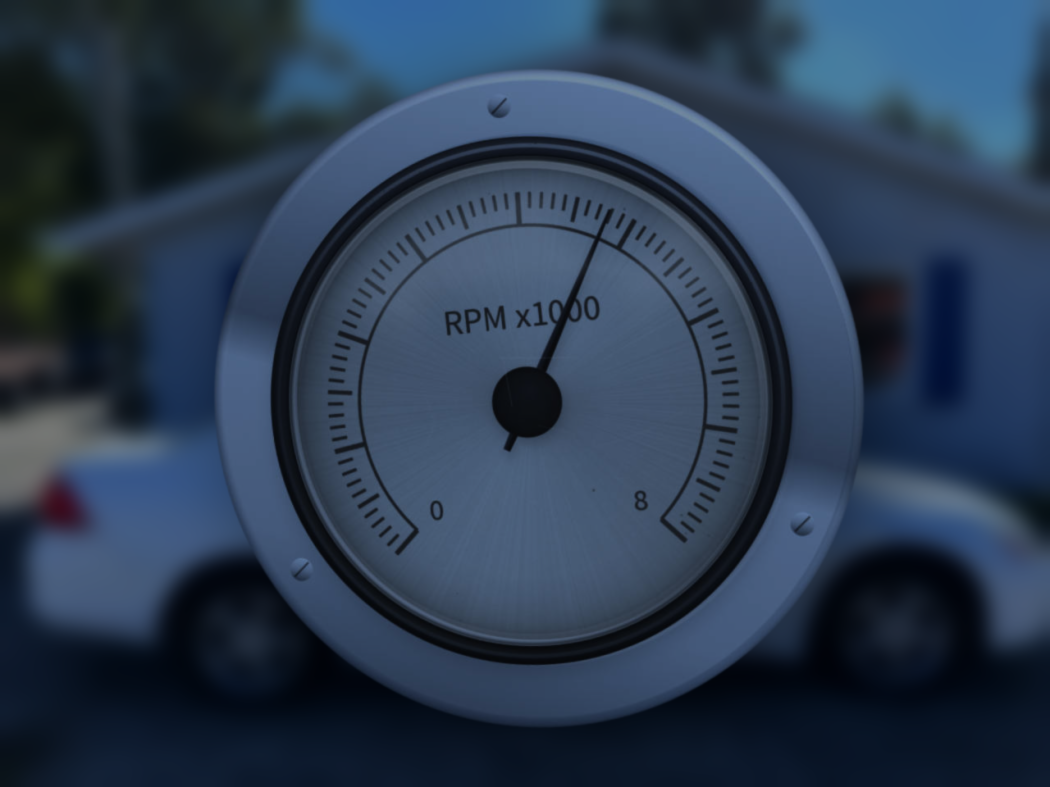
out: 4800,rpm
